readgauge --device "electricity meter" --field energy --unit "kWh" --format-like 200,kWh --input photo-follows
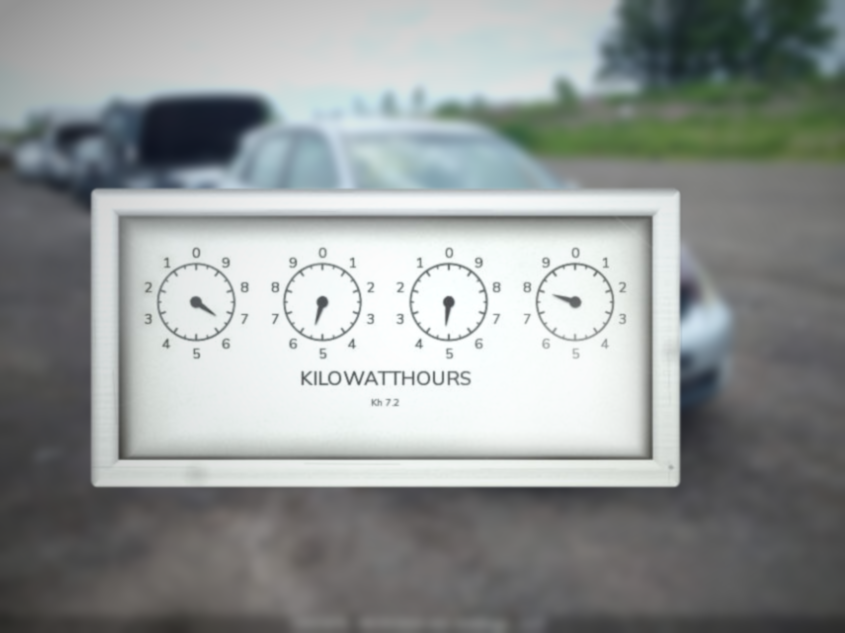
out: 6548,kWh
